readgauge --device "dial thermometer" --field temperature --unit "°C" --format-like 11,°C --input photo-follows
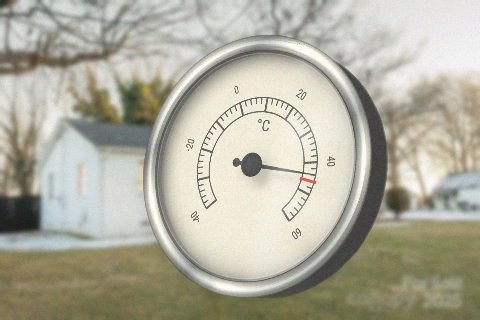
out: 44,°C
